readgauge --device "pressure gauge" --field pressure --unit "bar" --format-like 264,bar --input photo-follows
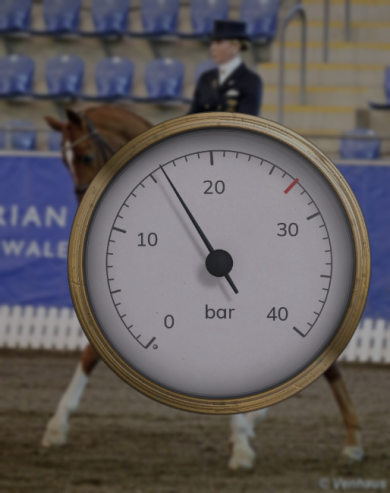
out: 16,bar
